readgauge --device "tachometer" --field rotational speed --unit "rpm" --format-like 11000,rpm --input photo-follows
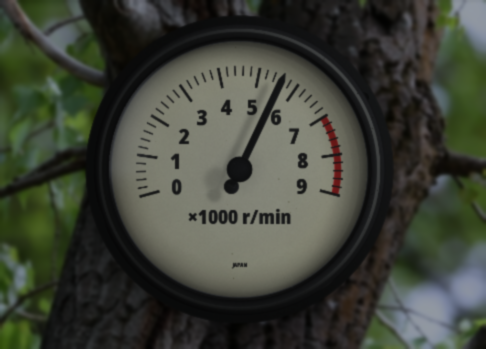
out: 5600,rpm
